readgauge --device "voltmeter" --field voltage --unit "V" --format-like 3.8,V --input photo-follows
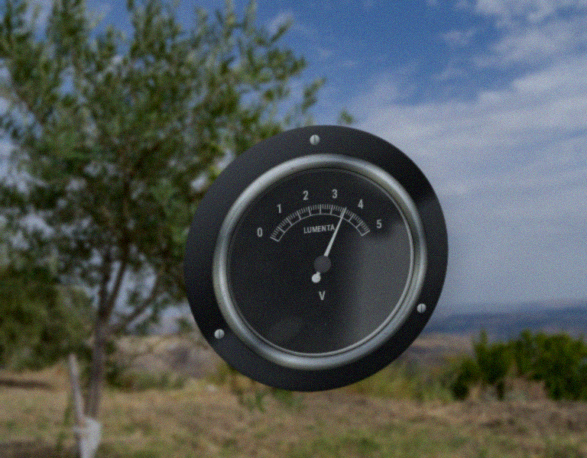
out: 3.5,V
